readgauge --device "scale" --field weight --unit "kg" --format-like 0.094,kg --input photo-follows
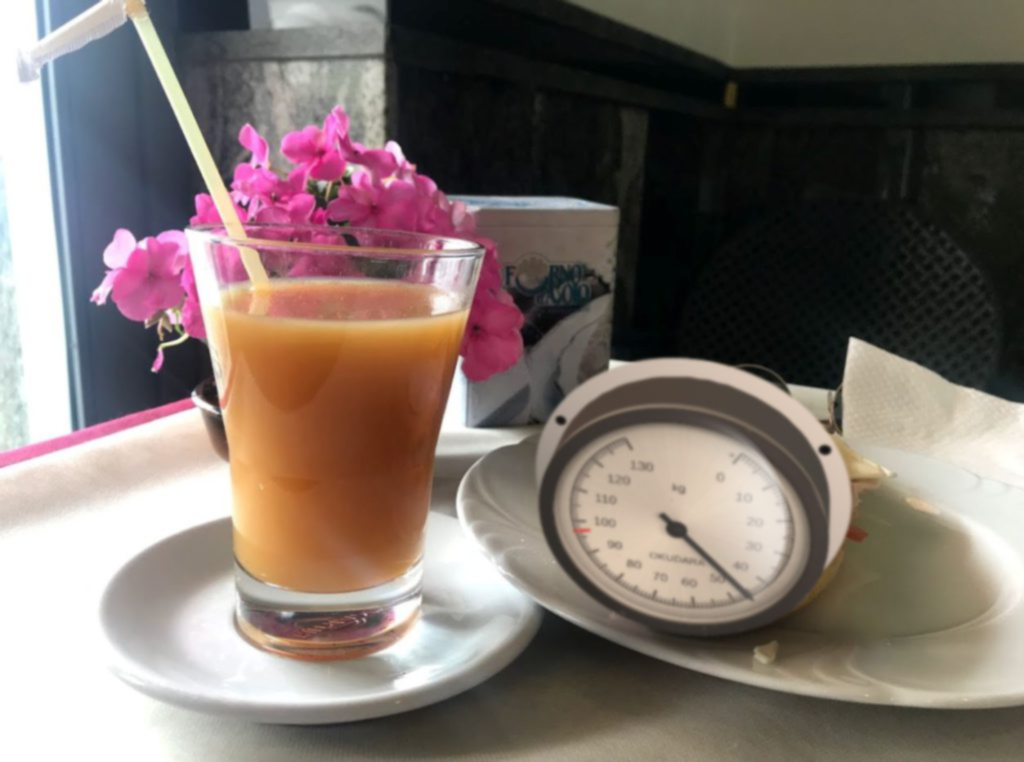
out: 45,kg
